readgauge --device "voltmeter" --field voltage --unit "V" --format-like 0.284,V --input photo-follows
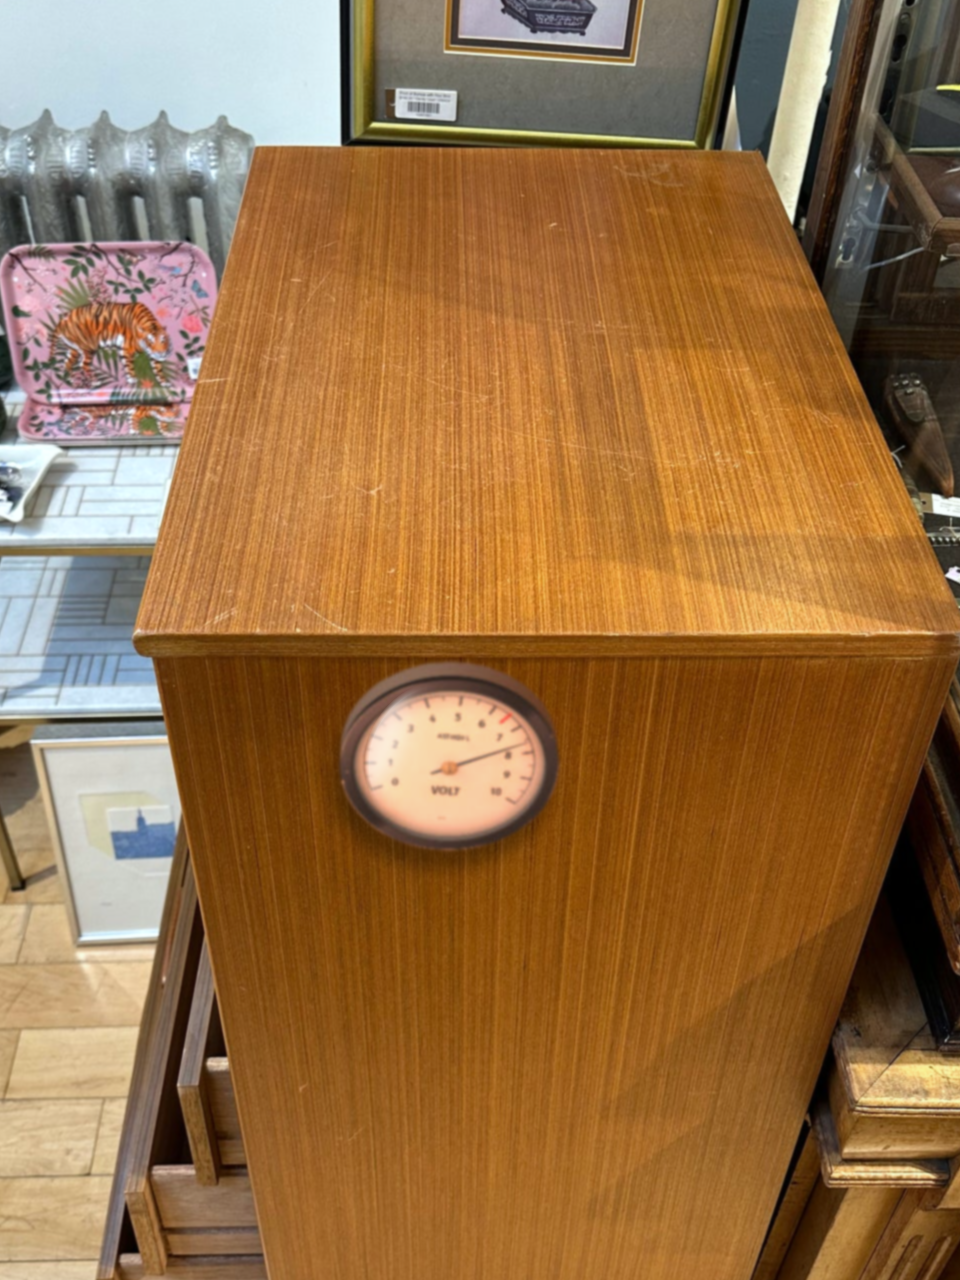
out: 7.5,V
